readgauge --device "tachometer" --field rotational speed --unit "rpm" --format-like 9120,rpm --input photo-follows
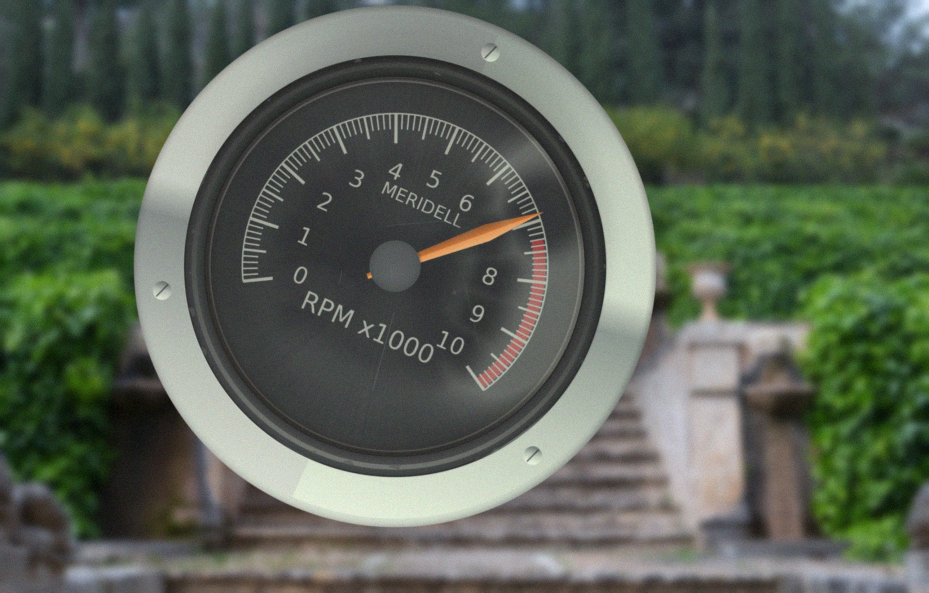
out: 6900,rpm
